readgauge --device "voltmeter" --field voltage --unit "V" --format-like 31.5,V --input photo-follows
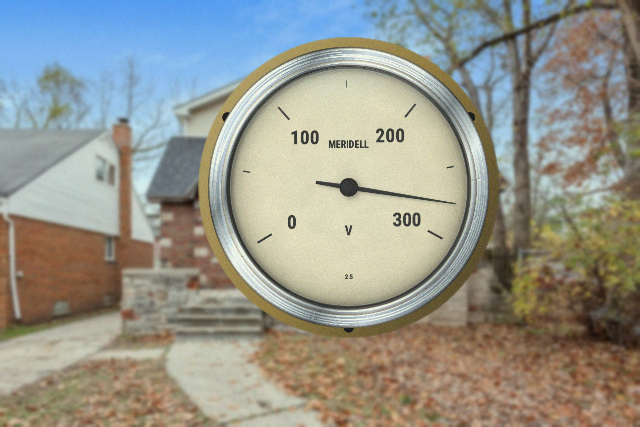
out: 275,V
